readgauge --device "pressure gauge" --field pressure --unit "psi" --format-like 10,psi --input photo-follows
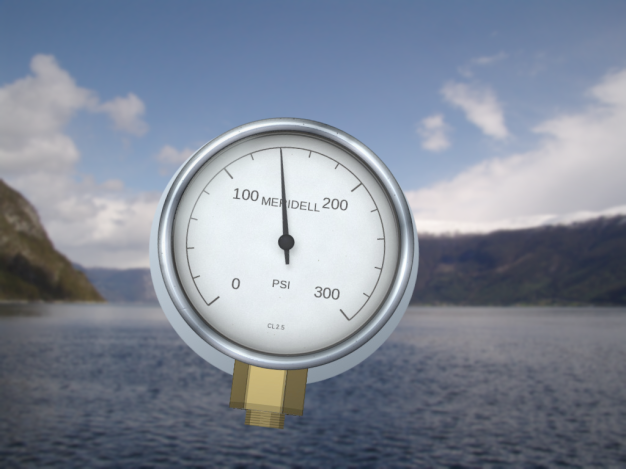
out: 140,psi
